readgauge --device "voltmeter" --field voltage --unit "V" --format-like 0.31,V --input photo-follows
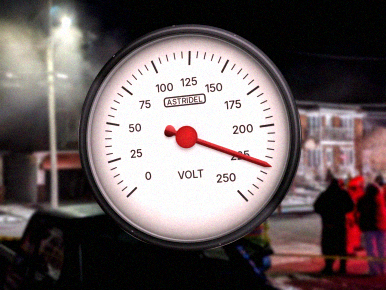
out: 225,V
